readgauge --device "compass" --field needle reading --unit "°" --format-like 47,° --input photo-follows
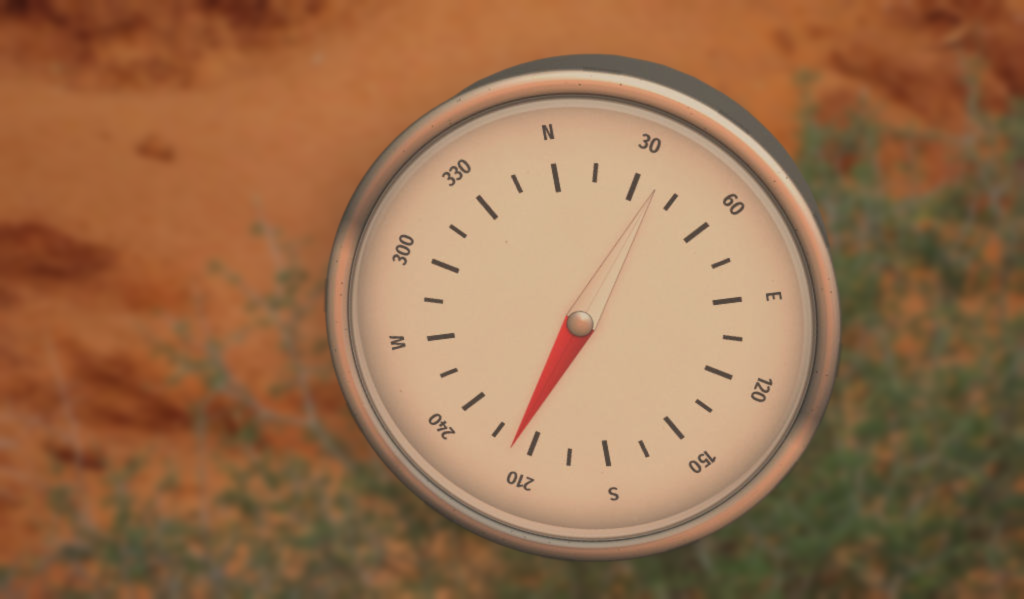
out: 217.5,°
